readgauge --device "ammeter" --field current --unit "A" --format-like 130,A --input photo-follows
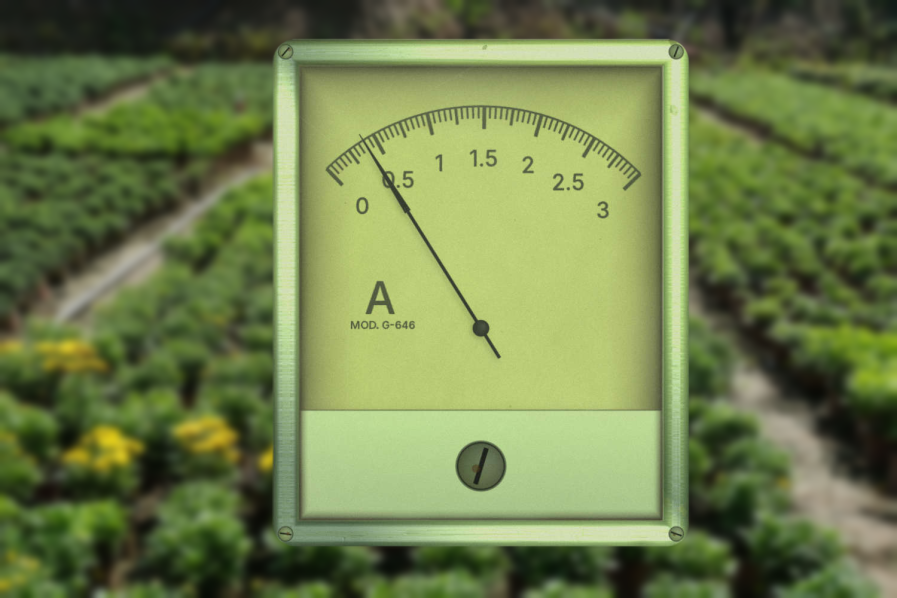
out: 0.4,A
